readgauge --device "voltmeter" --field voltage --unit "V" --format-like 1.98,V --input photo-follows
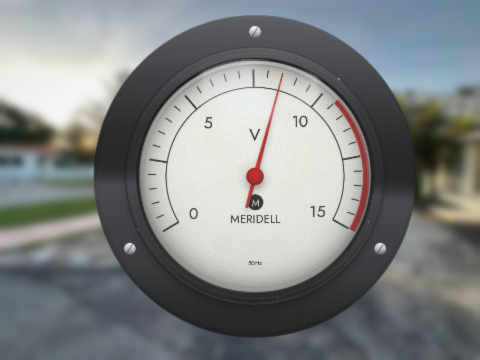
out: 8.5,V
